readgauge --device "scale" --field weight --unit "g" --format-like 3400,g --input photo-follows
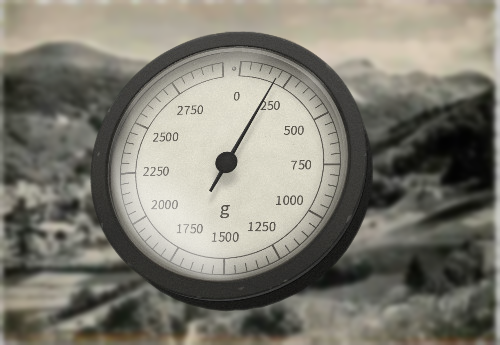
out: 200,g
